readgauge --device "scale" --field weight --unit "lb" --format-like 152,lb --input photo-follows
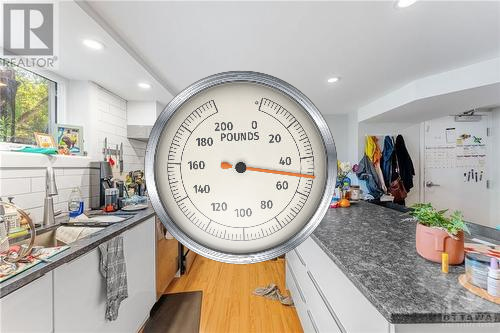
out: 50,lb
